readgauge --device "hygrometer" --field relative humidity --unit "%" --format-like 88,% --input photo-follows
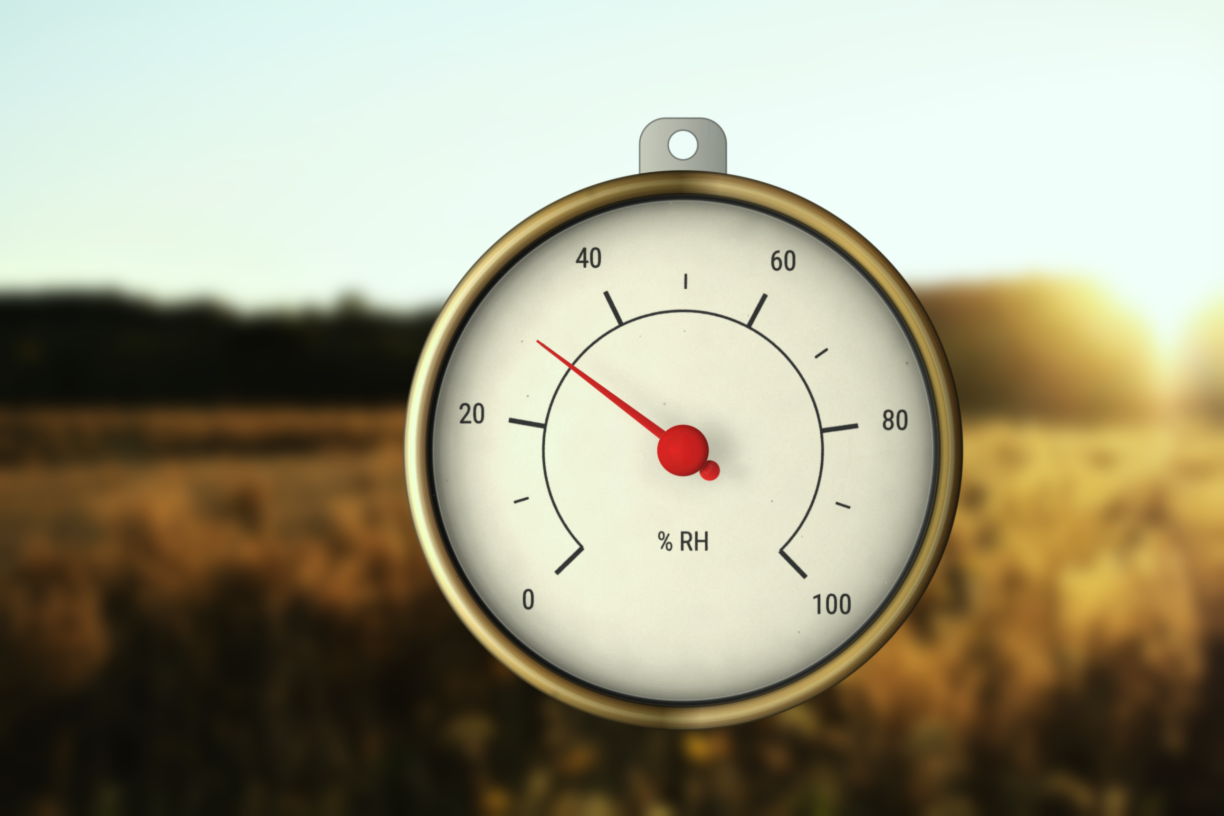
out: 30,%
